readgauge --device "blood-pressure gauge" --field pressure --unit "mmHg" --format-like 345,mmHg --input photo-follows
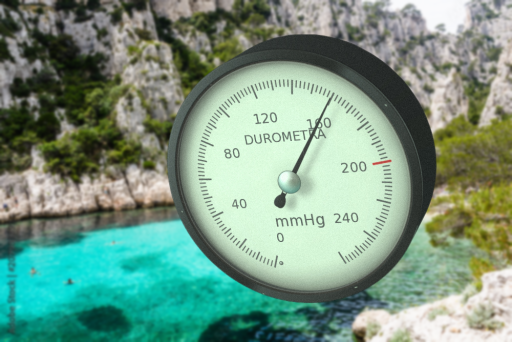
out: 160,mmHg
